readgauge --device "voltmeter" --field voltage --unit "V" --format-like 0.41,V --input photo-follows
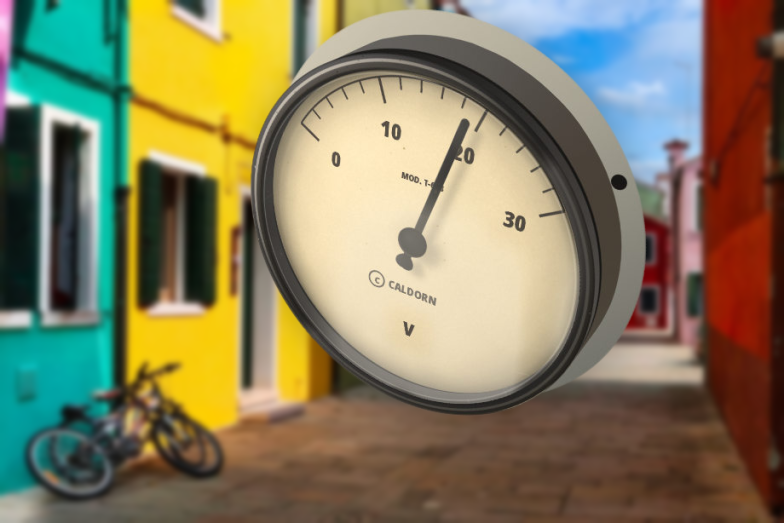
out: 19,V
